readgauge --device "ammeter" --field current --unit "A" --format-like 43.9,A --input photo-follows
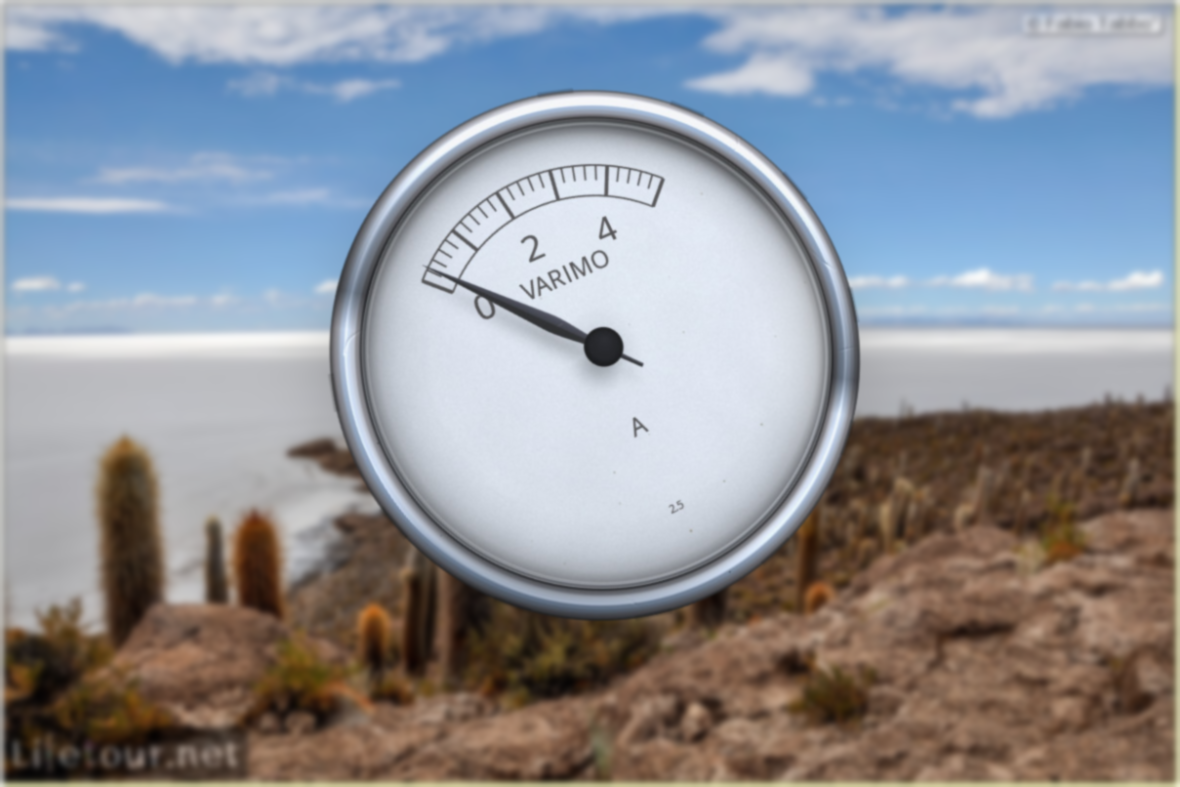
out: 0.2,A
